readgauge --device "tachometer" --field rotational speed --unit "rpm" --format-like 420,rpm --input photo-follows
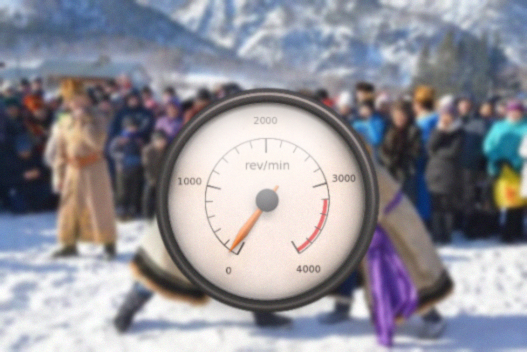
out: 100,rpm
